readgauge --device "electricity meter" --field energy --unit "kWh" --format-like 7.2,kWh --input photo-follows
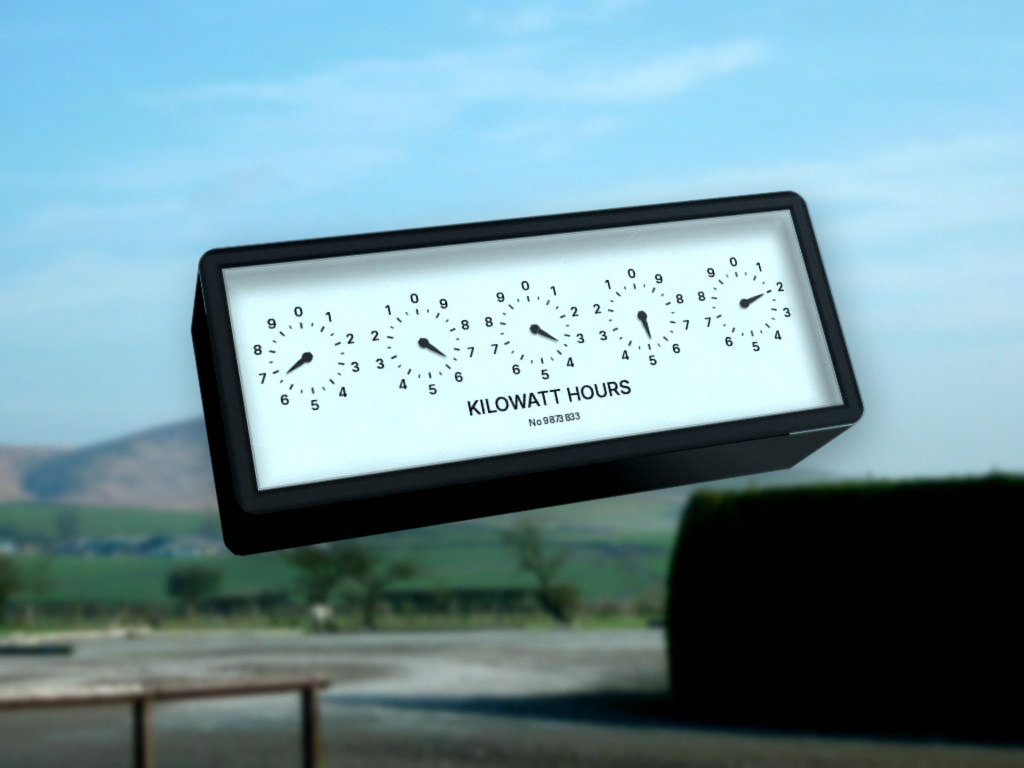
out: 66352,kWh
